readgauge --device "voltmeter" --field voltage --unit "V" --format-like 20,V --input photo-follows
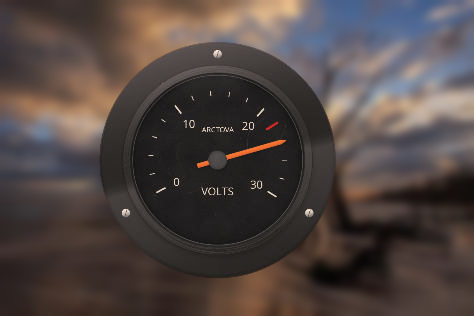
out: 24,V
